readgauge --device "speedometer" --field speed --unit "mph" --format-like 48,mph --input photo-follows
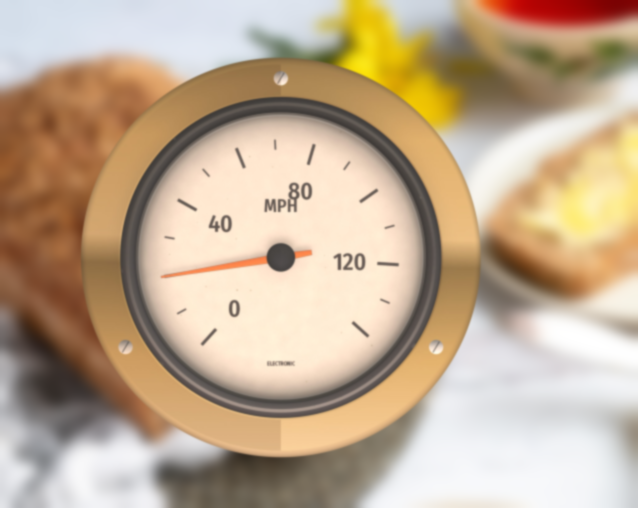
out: 20,mph
